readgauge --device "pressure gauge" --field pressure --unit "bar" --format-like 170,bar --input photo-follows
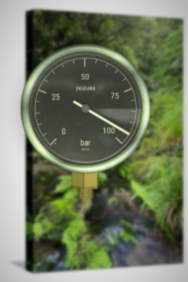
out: 95,bar
